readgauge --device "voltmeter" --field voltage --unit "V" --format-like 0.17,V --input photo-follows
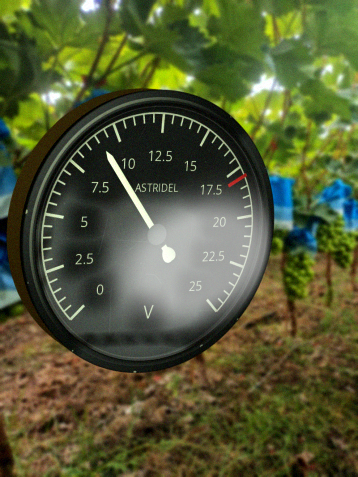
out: 9,V
